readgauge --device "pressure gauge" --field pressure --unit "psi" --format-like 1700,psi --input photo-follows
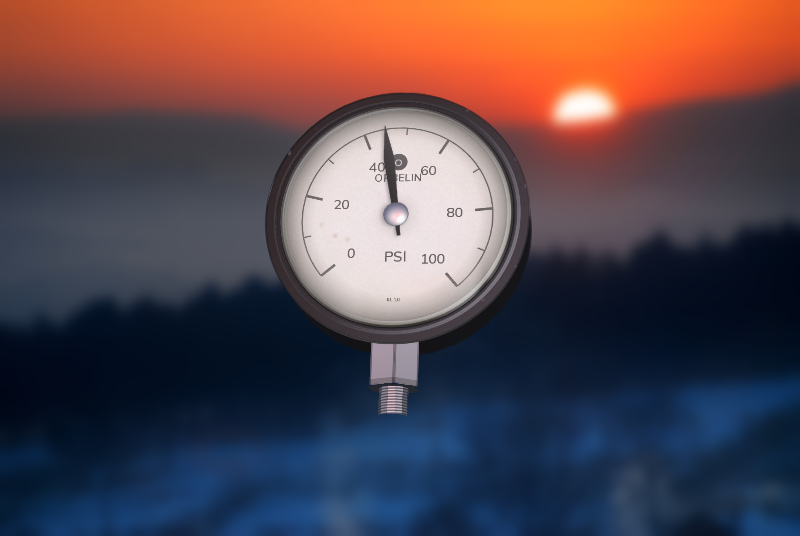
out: 45,psi
